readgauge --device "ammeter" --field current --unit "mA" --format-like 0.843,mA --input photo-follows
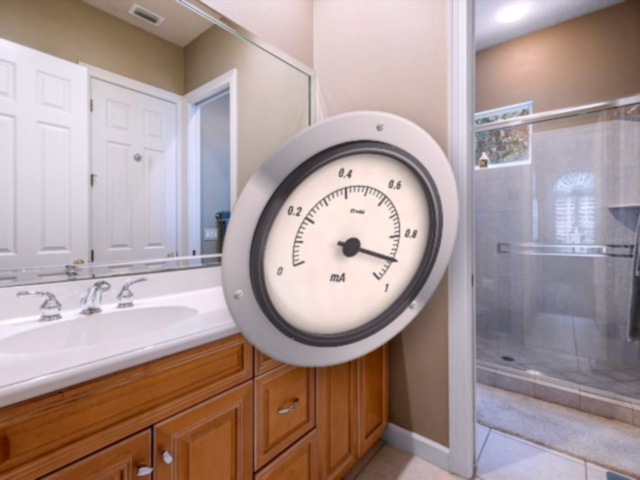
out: 0.9,mA
